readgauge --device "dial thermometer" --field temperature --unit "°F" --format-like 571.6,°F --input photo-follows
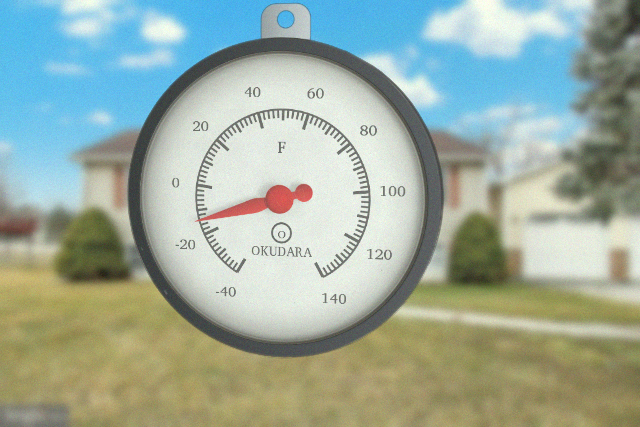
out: -14,°F
